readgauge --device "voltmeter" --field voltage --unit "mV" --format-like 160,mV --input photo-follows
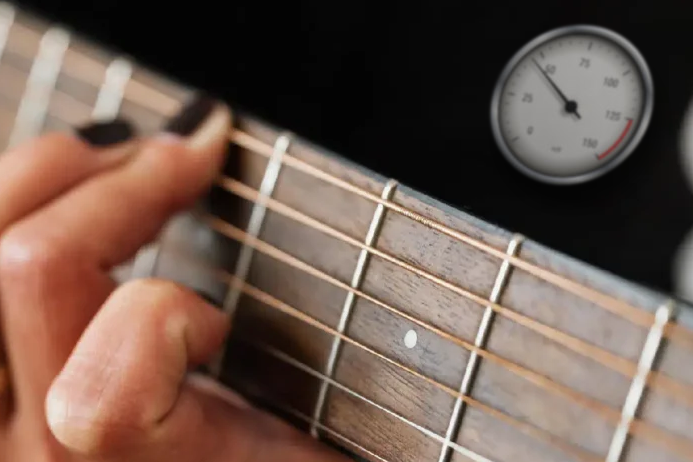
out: 45,mV
